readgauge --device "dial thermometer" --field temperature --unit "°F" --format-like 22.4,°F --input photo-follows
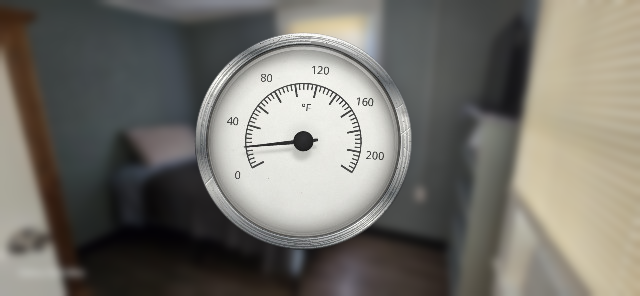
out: 20,°F
